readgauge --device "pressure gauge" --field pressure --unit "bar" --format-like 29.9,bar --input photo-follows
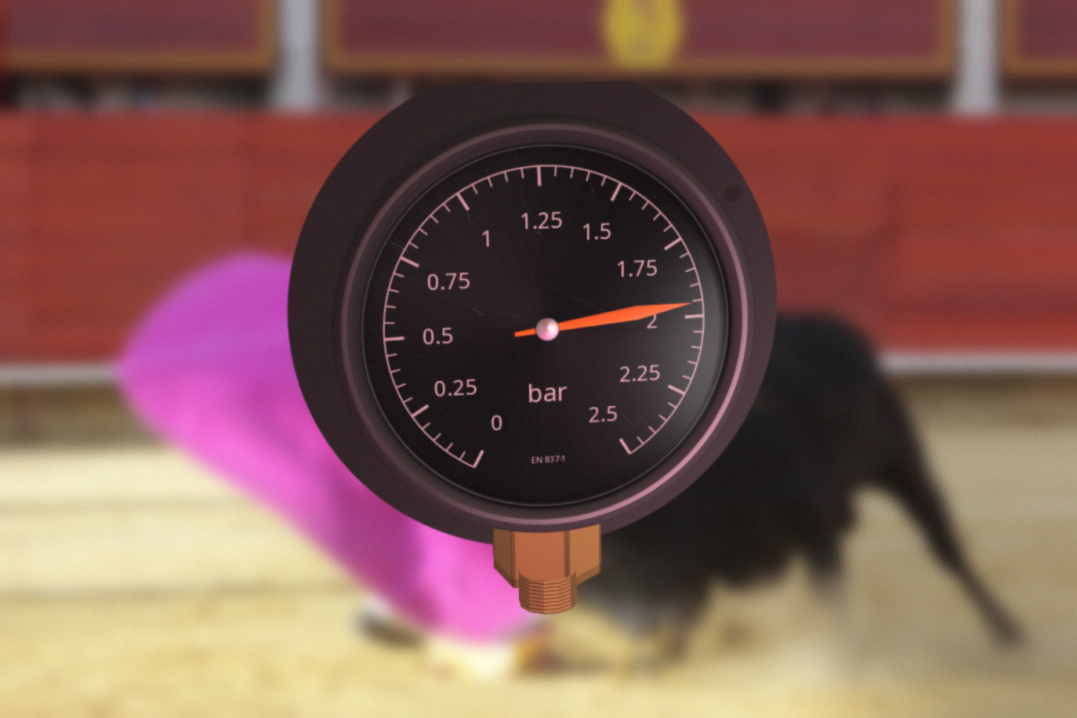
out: 1.95,bar
